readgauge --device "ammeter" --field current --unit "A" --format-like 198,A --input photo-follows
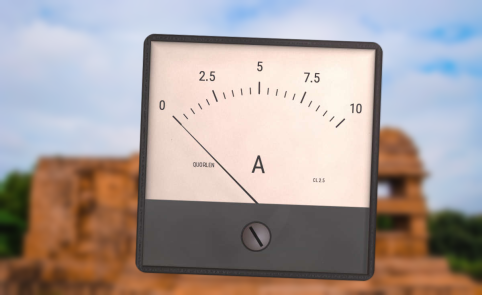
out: 0,A
